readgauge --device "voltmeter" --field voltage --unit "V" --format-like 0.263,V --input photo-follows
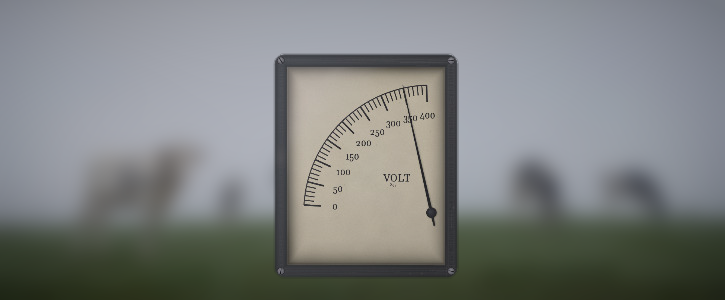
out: 350,V
